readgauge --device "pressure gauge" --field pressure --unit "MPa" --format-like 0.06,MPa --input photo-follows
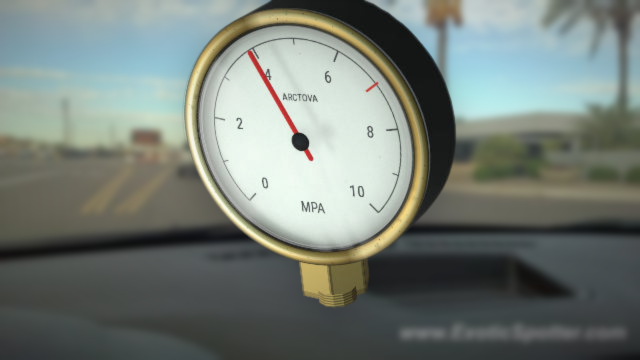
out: 4,MPa
